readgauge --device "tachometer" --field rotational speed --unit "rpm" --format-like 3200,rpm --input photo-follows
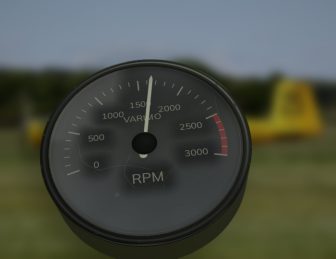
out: 1650,rpm
